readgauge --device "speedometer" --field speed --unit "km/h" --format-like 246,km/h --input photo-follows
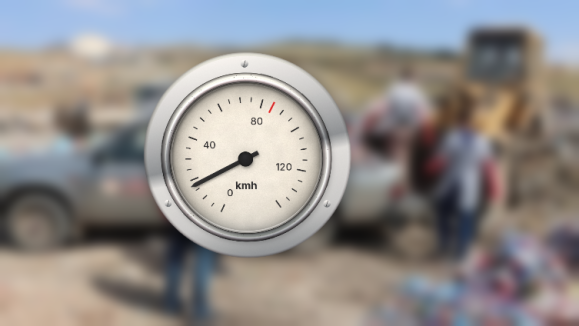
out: 17.5,km/h
